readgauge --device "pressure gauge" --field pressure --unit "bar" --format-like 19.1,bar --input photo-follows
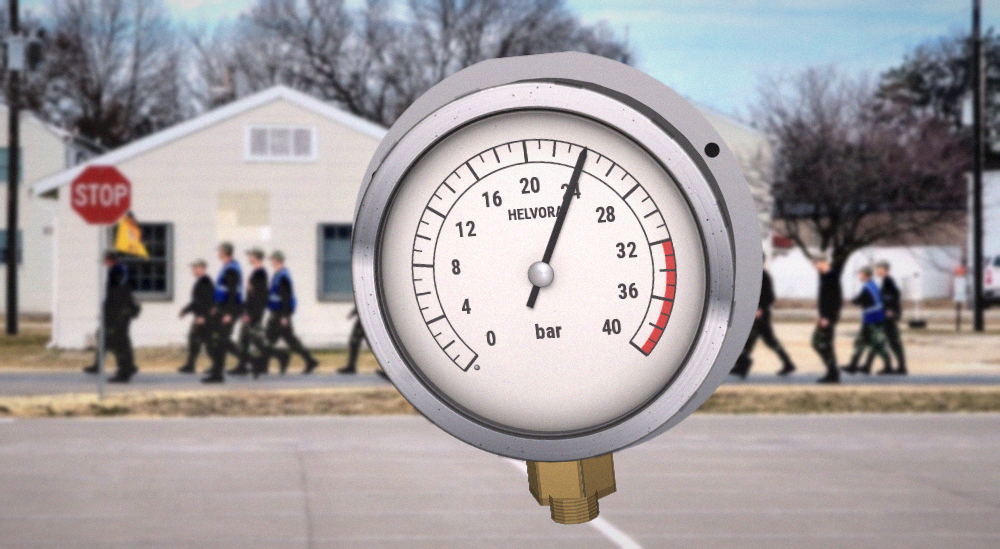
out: 24,bar
